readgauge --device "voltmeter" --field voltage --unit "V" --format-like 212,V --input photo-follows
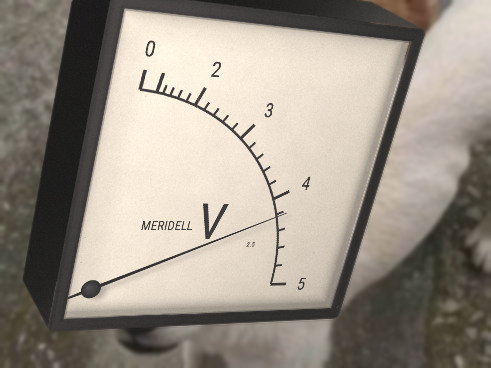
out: 4.2,V
